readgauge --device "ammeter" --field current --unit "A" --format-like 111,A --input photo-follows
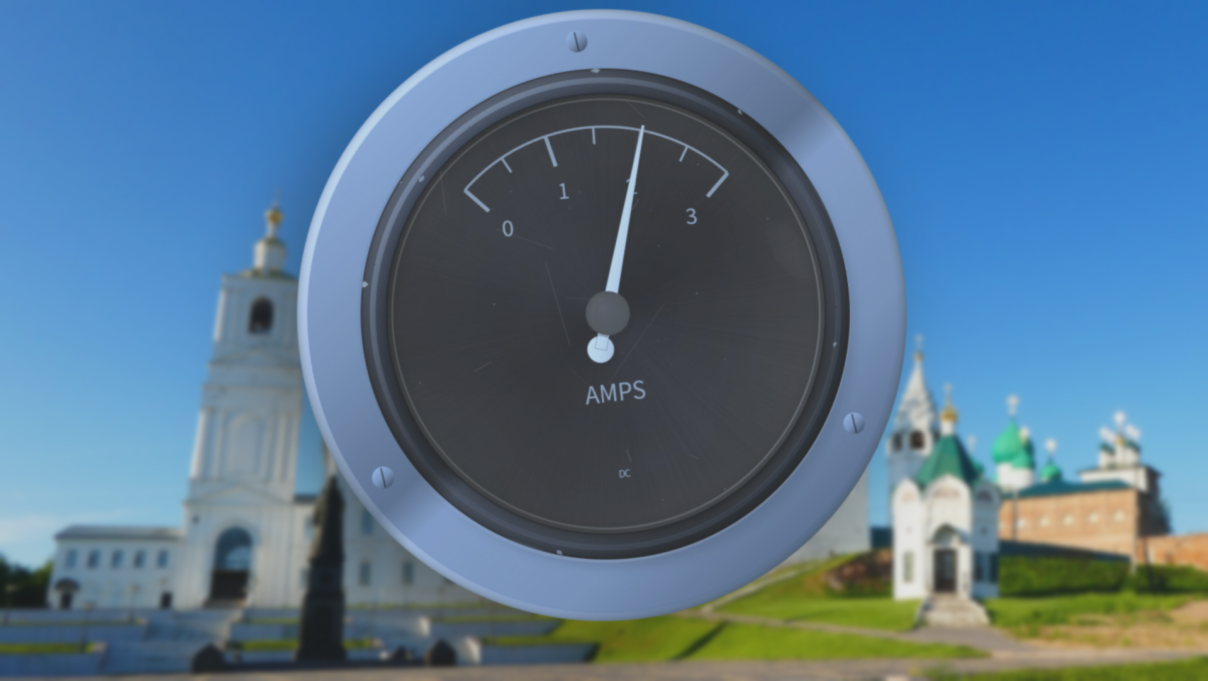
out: 2,A
